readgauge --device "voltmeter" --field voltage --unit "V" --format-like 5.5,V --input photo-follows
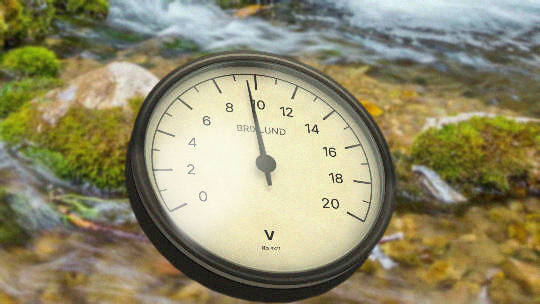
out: 9.5,V
